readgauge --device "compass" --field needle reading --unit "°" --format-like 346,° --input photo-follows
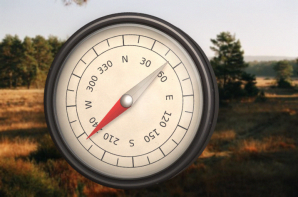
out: 232.5,°
